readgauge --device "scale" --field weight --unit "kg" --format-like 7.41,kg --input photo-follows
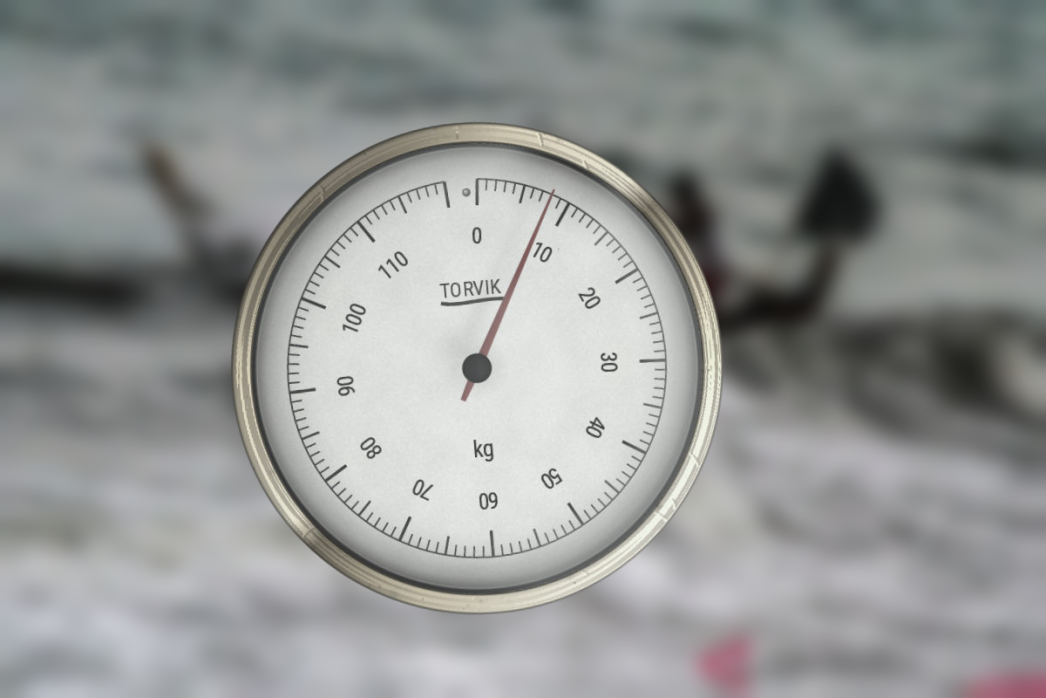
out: 8,kg
